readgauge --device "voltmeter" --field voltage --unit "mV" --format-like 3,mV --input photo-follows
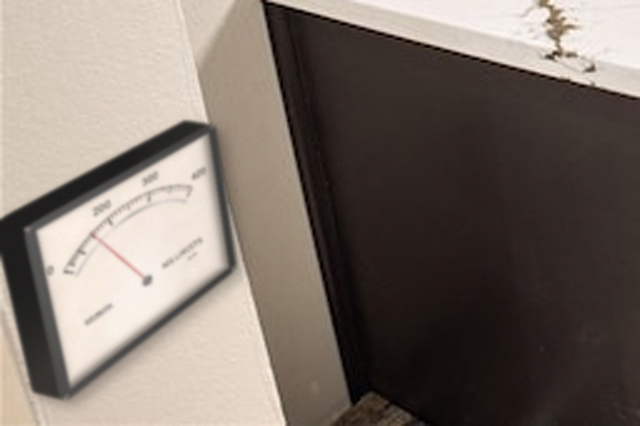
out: 150,mV
